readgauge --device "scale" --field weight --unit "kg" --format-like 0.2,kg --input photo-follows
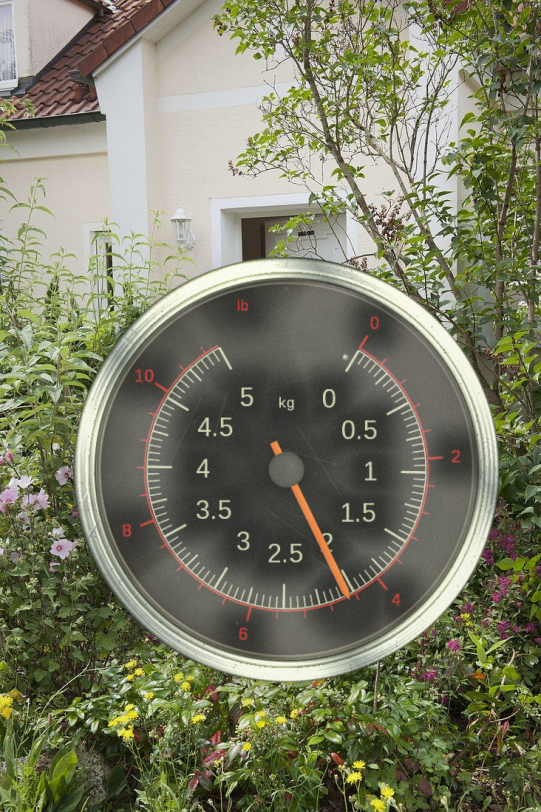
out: 2.05,kg
